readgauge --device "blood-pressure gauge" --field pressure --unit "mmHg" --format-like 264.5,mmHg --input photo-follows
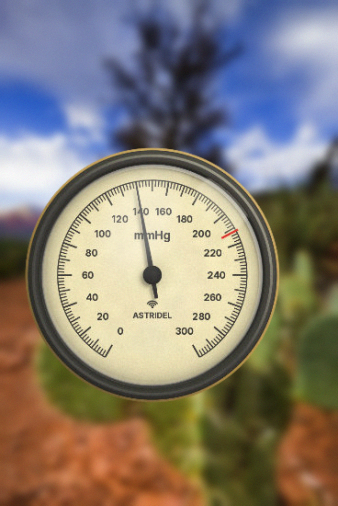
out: 140,mmHg
